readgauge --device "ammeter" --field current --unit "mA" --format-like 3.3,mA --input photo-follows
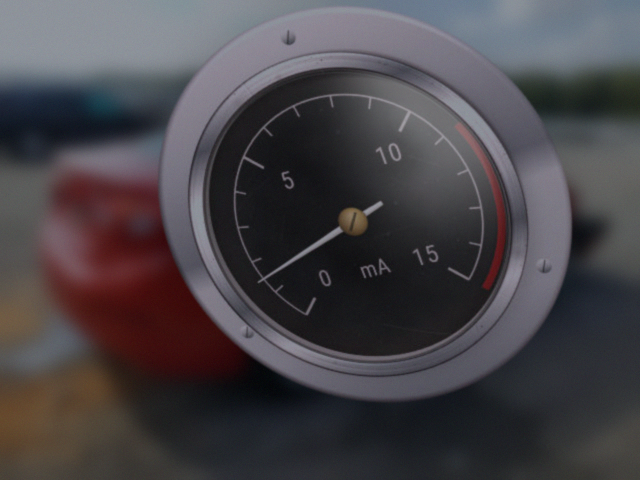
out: 1.5,mA
